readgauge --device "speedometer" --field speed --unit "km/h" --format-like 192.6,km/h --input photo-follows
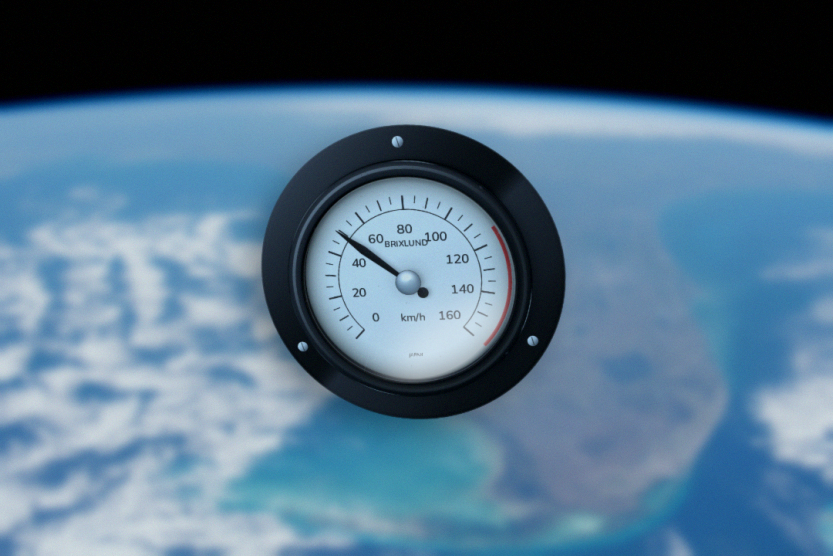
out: 50,km/h
